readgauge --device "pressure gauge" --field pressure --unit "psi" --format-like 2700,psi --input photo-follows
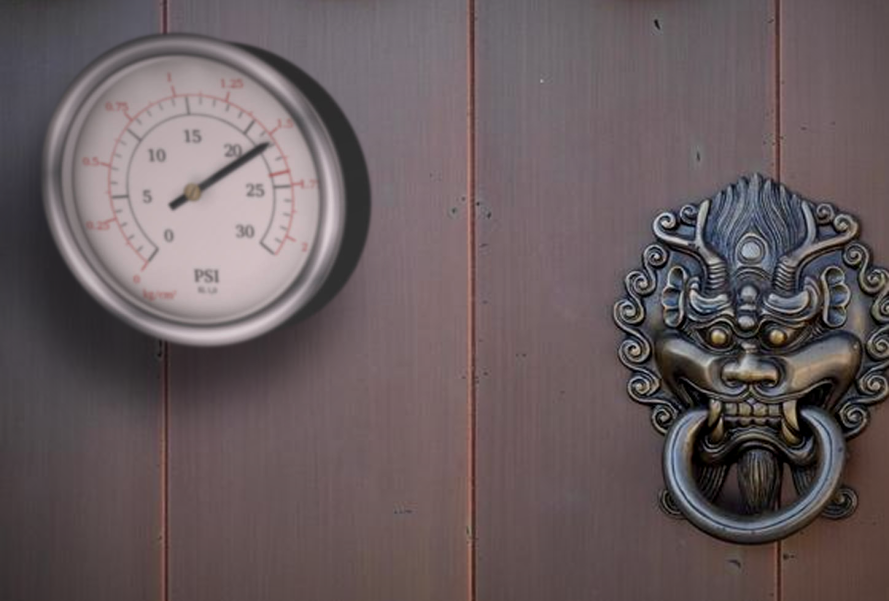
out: 22,psi
